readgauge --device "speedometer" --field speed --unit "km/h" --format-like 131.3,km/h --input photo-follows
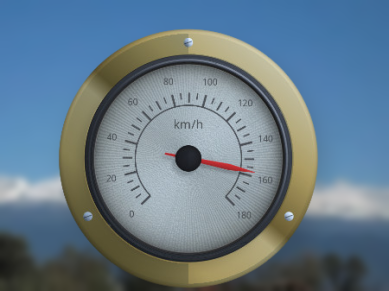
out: 157.5,km/h
